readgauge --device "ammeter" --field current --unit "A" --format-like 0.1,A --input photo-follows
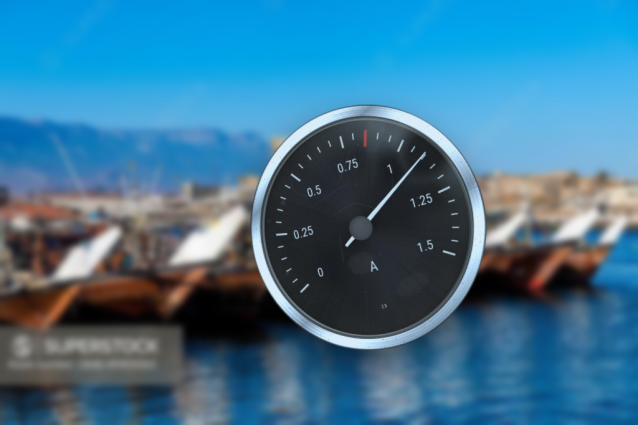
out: 1.1,A
